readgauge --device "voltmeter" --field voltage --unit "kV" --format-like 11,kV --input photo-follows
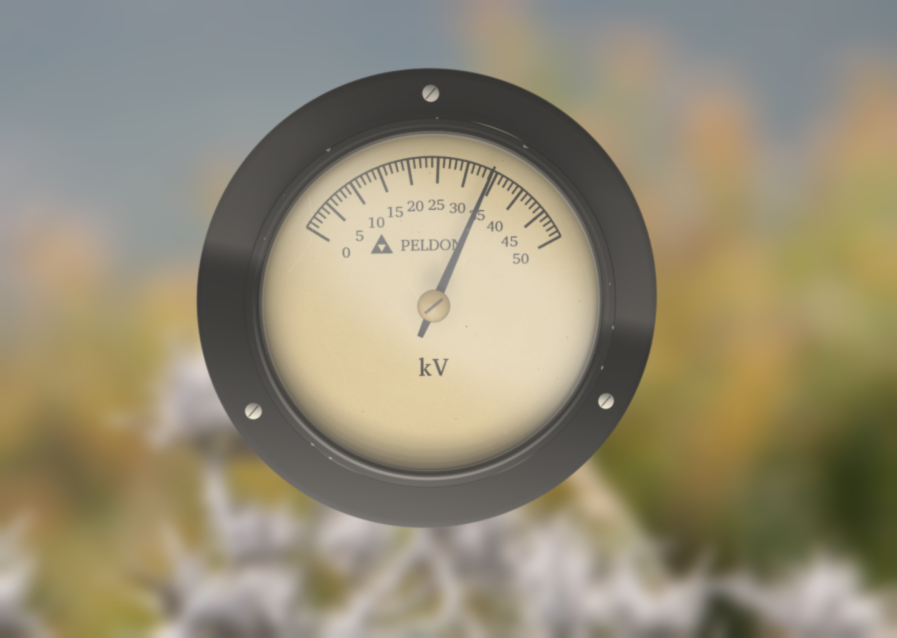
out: 34,kV
